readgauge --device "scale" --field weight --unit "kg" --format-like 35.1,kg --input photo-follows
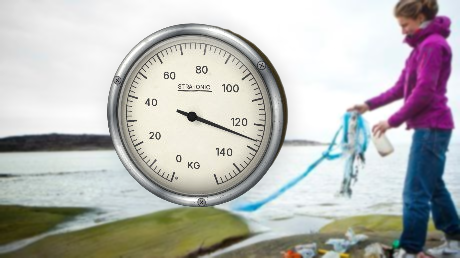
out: 126,kg
